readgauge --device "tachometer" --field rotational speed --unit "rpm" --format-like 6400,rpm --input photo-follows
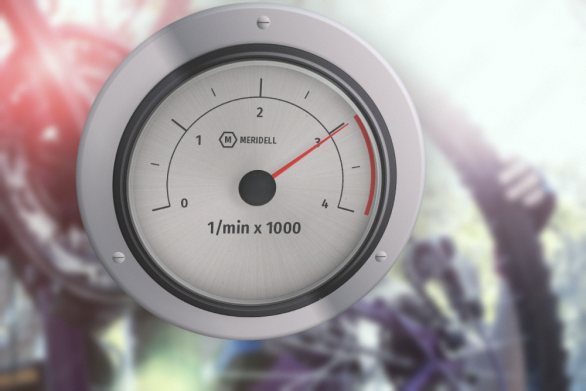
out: 3000,rpm
